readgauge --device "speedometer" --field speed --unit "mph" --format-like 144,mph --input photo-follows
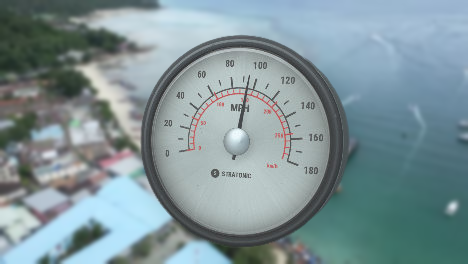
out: 95,mph
